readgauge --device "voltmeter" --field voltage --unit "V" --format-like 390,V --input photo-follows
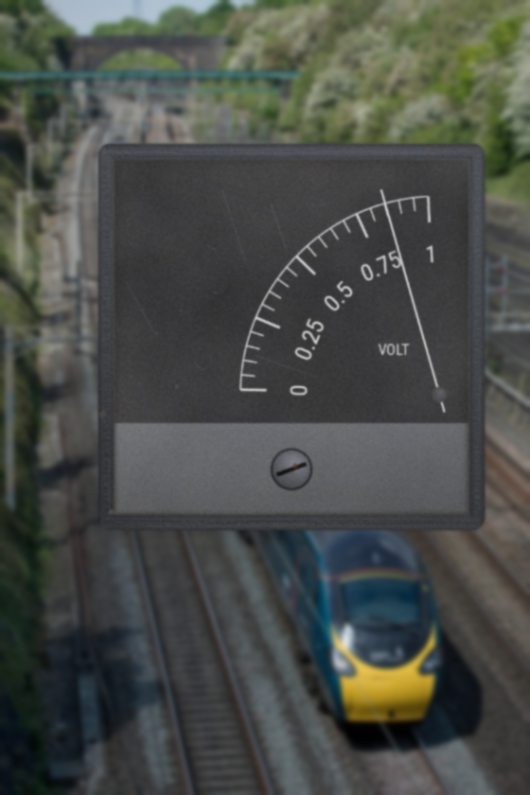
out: 0.85,V
